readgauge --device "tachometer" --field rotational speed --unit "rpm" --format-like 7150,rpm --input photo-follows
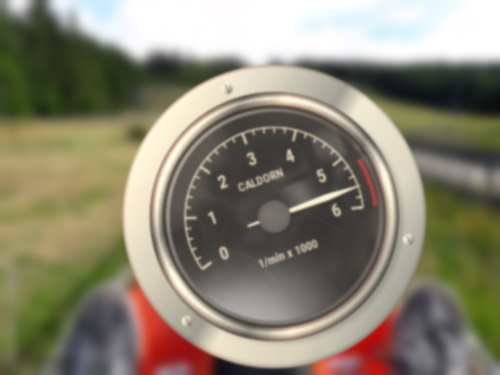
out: 5600,rpm
